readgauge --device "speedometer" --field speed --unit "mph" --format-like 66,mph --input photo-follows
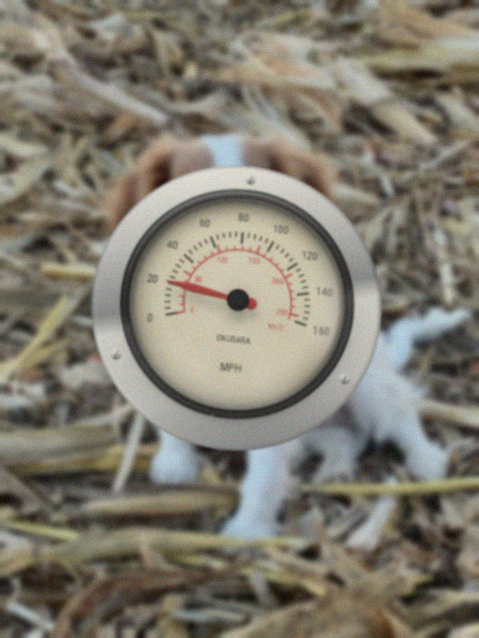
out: 20,mph
